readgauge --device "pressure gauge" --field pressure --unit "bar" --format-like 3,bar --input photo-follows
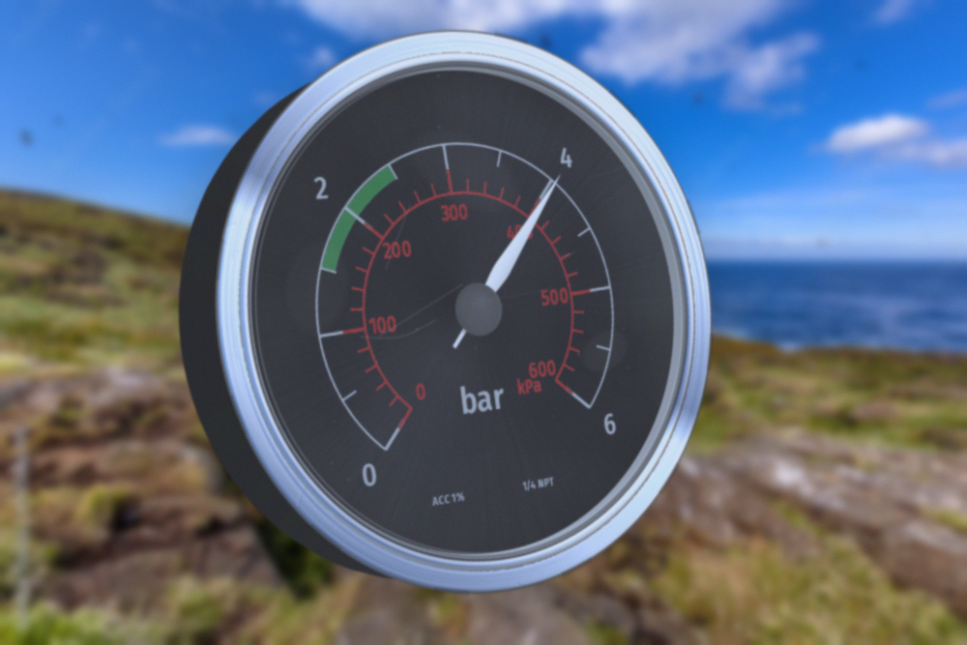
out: 4,bar
